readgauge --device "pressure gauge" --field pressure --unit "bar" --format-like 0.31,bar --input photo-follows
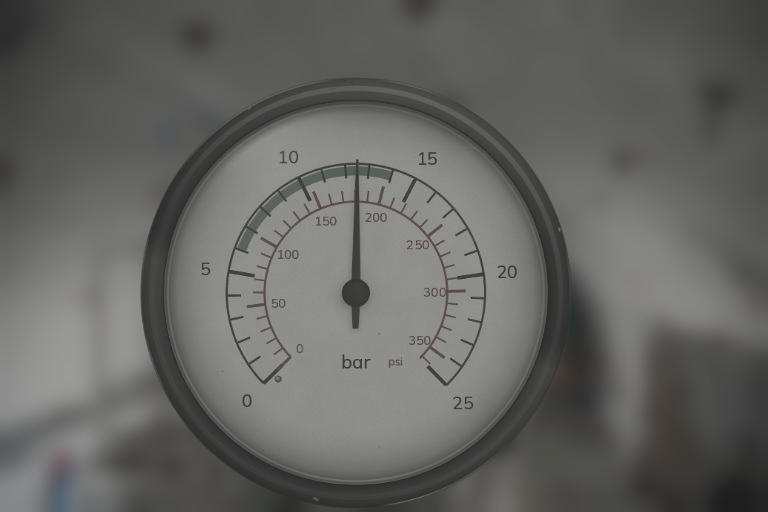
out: 12.5,bar
